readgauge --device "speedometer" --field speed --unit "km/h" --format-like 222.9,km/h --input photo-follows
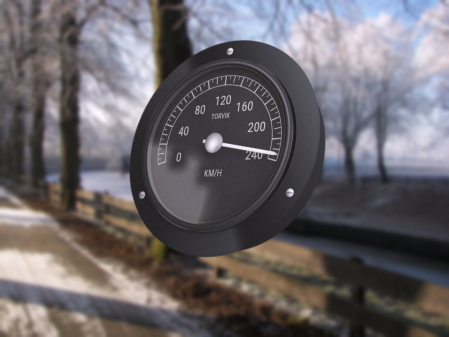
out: 235,km/h
